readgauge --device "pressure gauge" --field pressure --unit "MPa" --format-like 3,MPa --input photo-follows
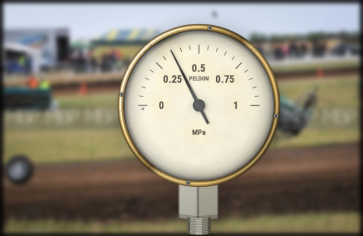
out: 0.35,MPa
